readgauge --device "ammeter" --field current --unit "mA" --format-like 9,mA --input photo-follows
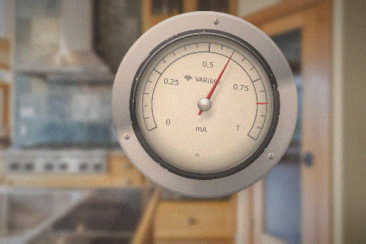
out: 0.6,mA
